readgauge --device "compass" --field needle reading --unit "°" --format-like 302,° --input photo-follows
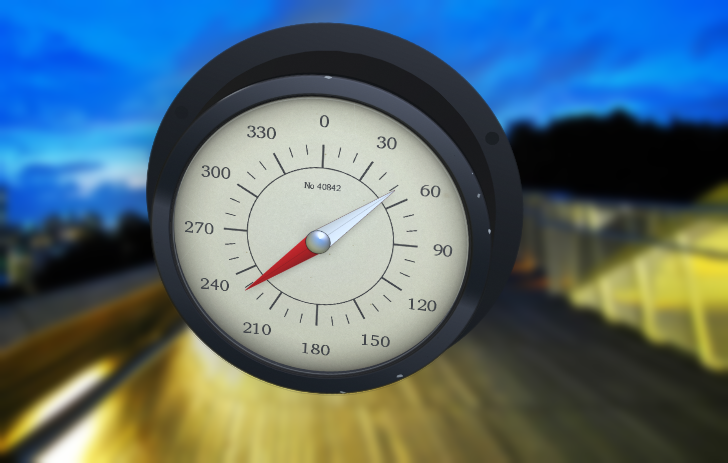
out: 230,°
